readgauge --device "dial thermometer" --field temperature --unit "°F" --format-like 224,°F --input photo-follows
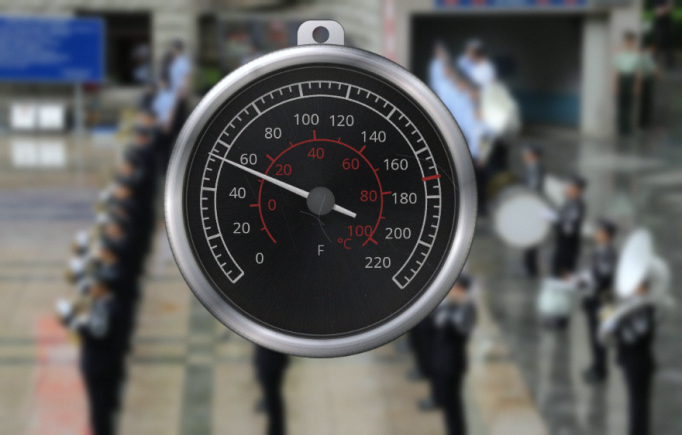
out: 54,°F
